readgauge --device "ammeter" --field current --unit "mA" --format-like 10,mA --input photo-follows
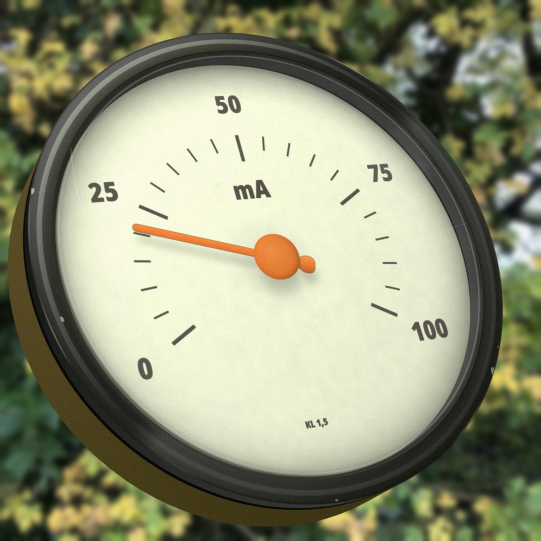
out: 20,mA
